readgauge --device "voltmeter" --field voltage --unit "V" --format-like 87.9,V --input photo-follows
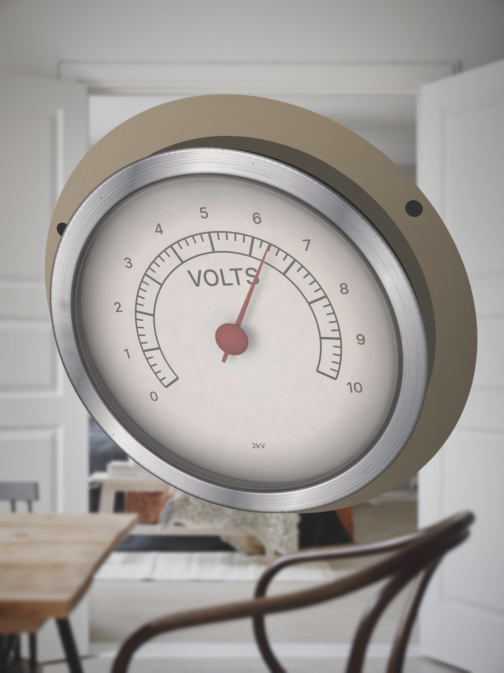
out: 6.4,V
